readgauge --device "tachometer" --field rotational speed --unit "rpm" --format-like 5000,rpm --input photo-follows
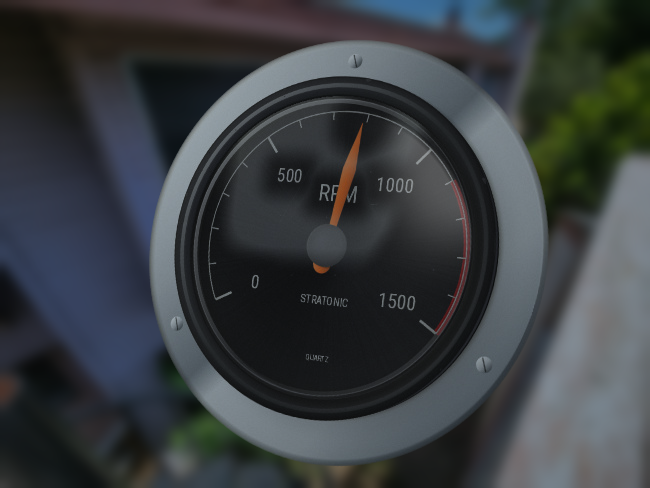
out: 800,rpm
